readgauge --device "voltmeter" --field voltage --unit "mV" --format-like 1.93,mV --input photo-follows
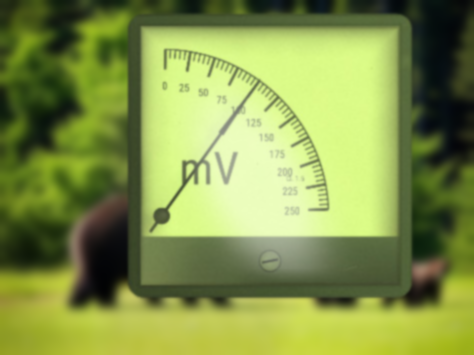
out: 100,mV
